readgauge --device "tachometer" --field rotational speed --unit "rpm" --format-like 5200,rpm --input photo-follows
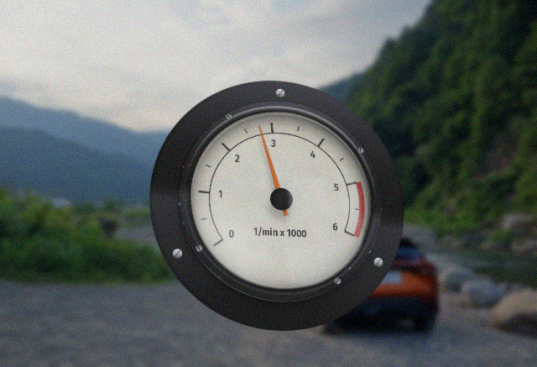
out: 2750,rpm
